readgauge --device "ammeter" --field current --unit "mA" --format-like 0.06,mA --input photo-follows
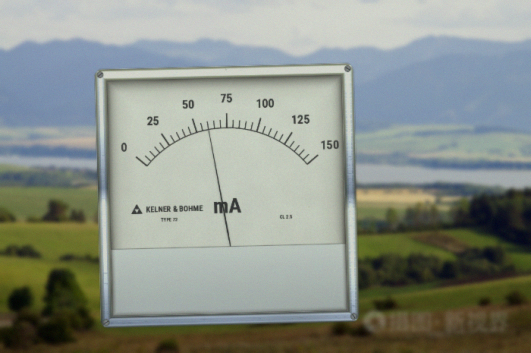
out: 60,mA
